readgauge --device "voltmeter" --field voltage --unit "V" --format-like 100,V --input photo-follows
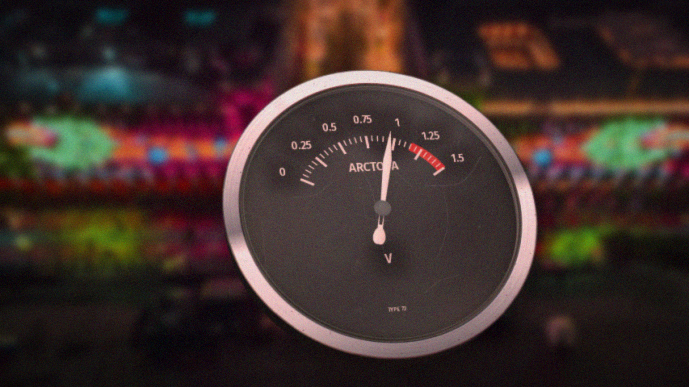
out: 0.95,V
